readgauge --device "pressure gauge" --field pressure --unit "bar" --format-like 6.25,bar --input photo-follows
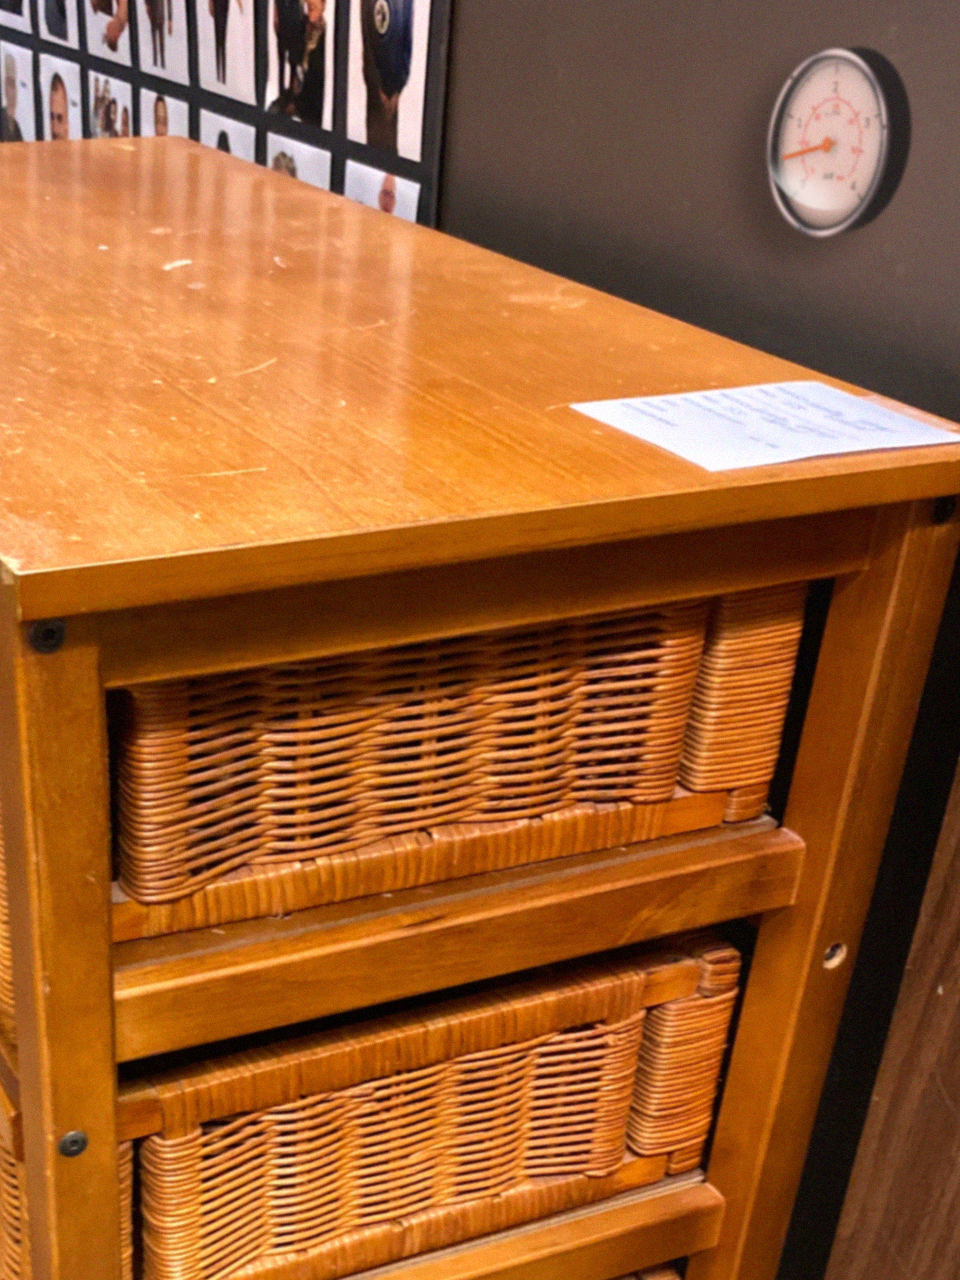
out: 0.5,bar
